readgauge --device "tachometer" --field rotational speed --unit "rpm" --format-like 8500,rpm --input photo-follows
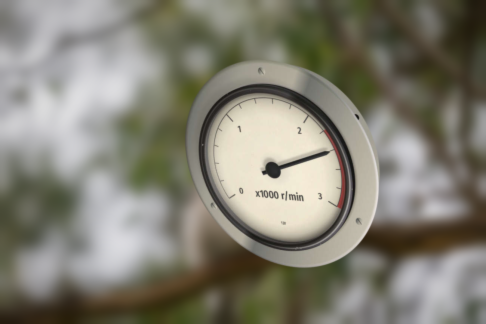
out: 2400,rpm
